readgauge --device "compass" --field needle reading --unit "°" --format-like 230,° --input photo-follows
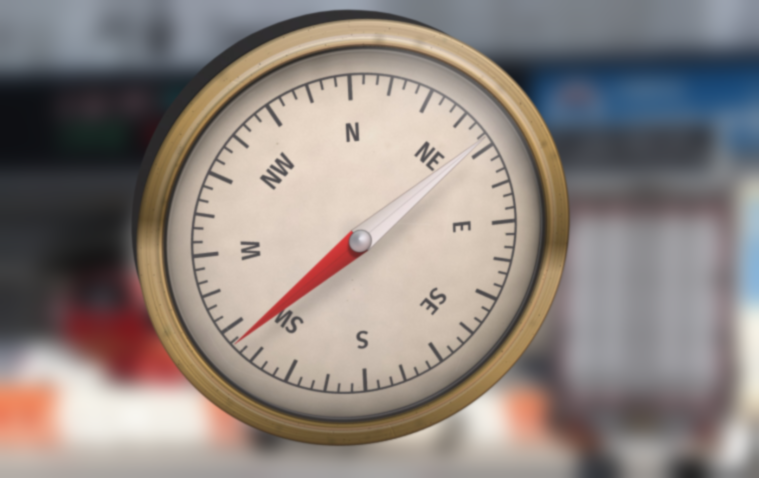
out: 235,°
